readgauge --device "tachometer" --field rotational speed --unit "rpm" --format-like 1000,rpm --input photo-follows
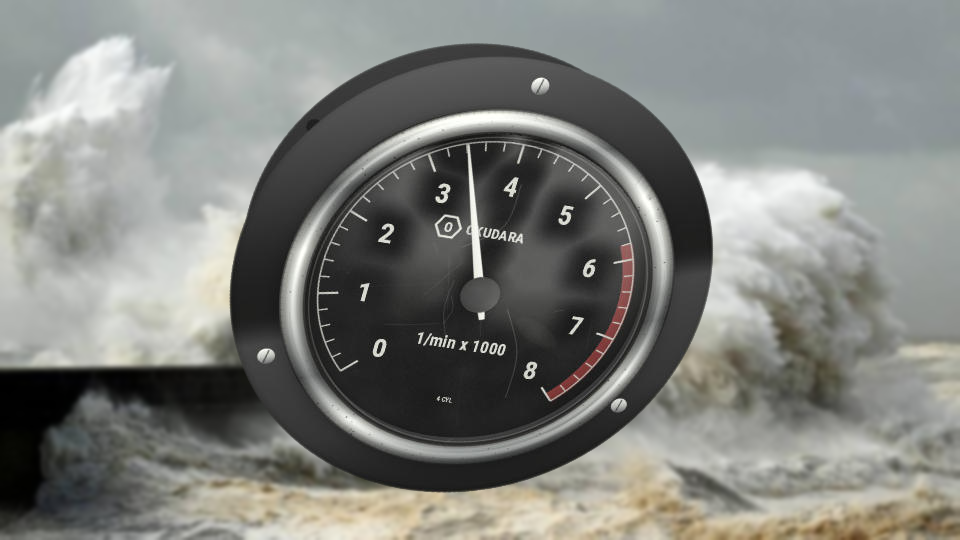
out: 3400,rpm
